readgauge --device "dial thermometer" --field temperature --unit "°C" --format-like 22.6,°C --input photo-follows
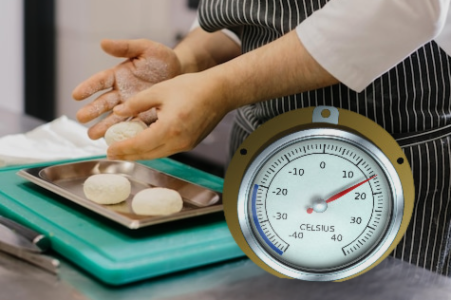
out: 15,°C
